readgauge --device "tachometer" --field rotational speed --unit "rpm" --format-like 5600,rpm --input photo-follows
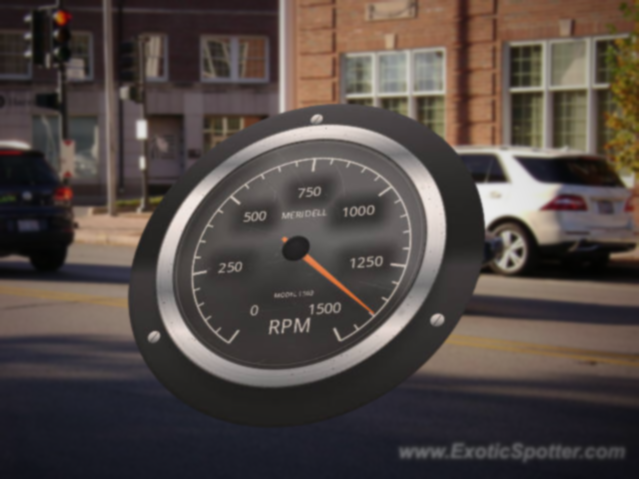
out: 1400,rpm
